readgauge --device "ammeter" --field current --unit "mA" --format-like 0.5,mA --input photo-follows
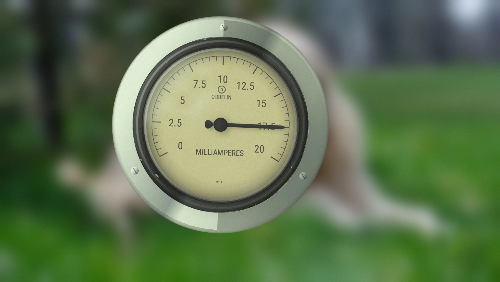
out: 17.5,mA
